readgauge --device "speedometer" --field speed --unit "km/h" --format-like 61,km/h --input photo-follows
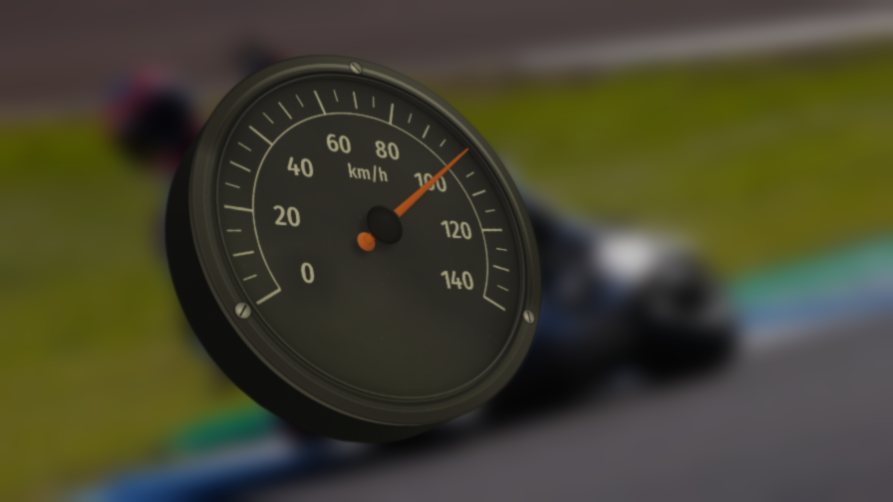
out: 100,km/h
